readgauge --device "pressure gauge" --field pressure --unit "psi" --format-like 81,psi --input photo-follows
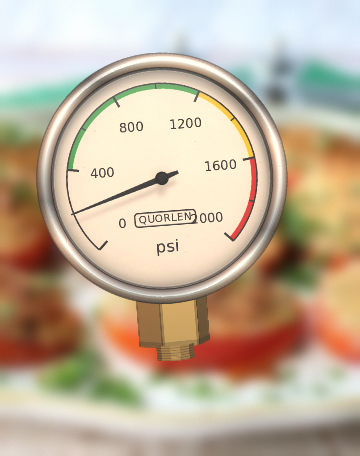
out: 200,psi
